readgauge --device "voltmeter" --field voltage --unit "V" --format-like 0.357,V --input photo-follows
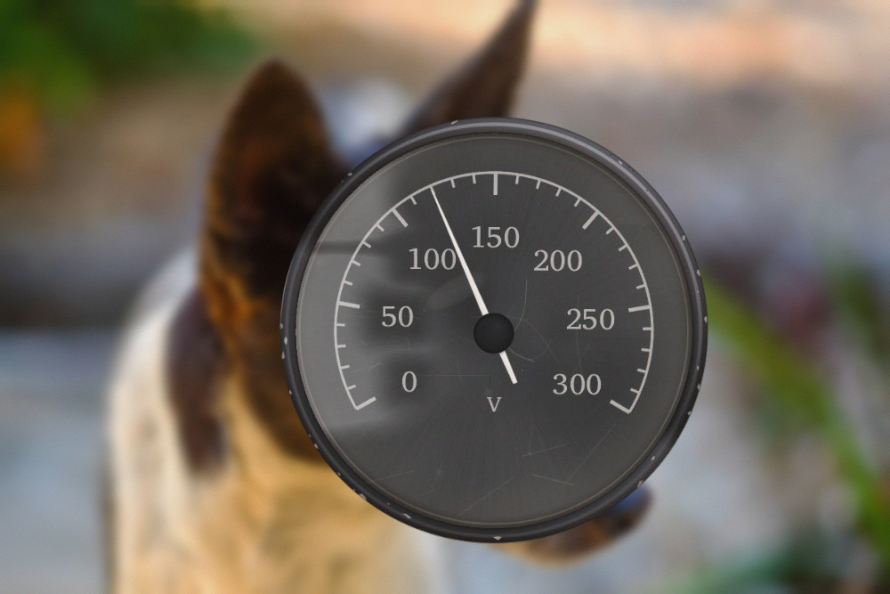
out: 120,V
